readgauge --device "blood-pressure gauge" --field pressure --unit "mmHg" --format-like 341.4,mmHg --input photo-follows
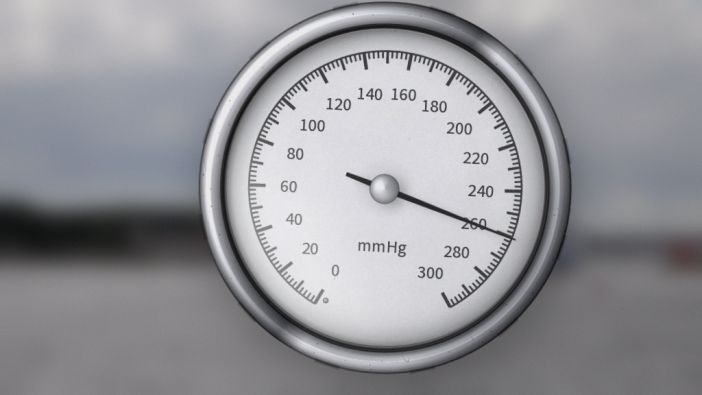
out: 260,mmHg
